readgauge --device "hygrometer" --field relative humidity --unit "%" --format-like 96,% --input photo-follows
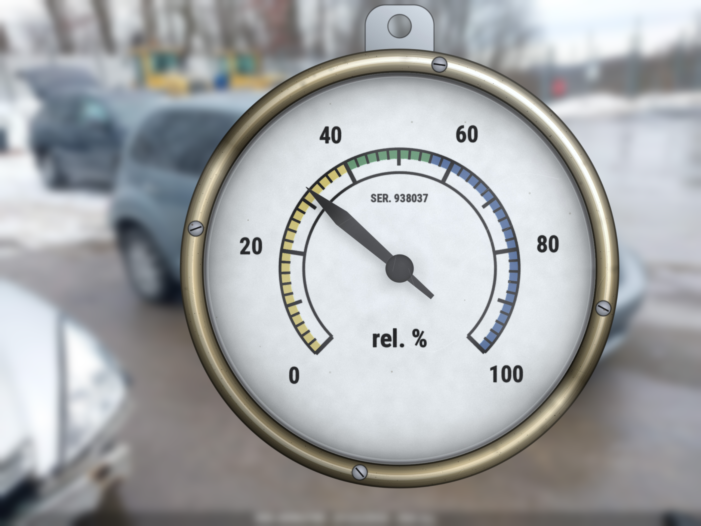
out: 32,%
